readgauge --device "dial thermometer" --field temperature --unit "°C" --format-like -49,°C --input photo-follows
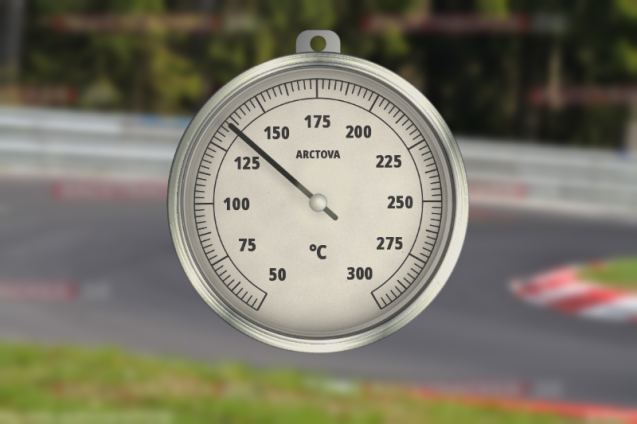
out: 135,°C
